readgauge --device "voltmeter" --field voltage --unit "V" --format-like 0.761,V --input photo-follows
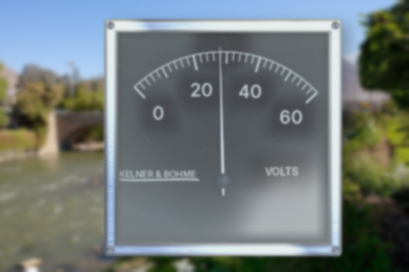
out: 28,V
